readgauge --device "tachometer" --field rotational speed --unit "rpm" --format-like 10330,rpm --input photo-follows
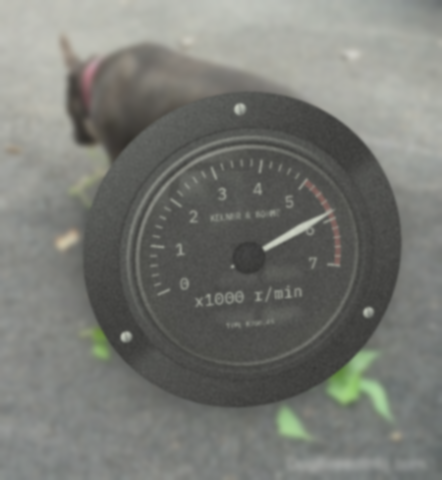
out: 5800,rpm
